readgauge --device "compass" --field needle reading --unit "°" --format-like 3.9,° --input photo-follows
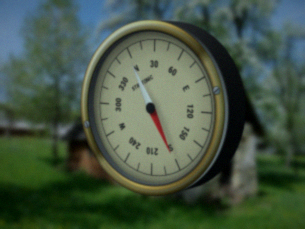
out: 180,°
